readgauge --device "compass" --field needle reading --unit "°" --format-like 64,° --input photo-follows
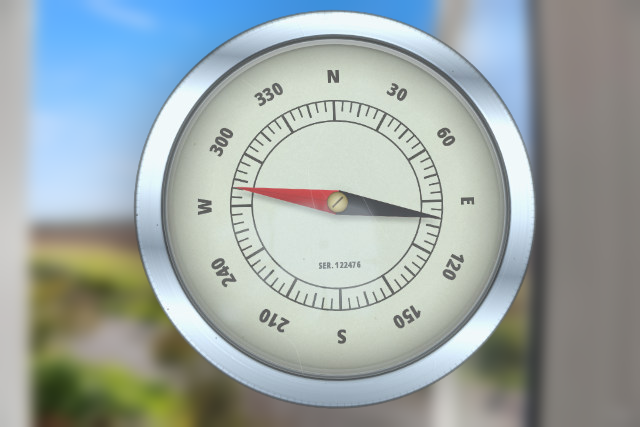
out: 280,°
